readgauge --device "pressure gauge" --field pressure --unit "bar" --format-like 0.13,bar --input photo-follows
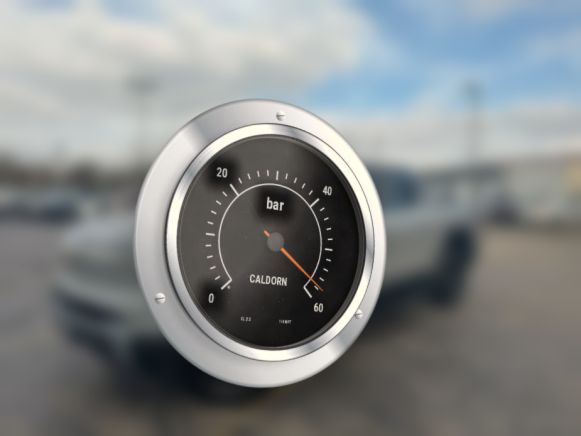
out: 58,bar
